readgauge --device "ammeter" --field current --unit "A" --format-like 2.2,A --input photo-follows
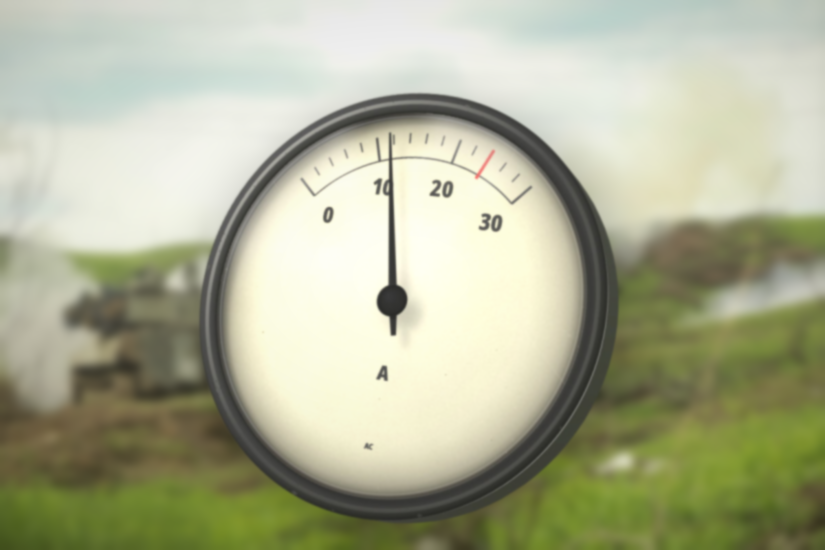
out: 12,A
